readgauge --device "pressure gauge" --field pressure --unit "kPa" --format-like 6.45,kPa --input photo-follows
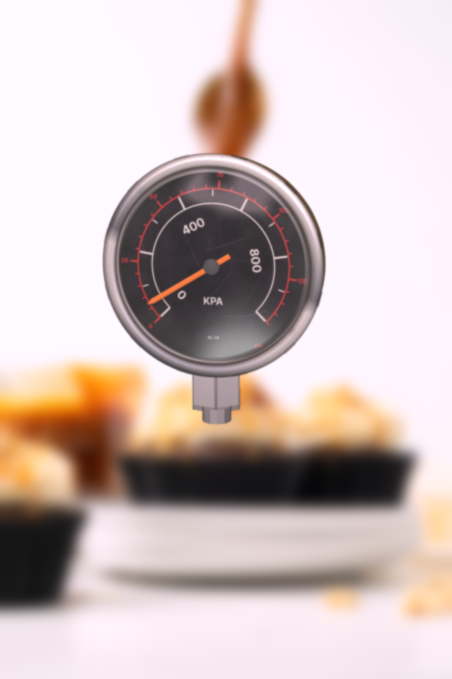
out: 50,kPa
